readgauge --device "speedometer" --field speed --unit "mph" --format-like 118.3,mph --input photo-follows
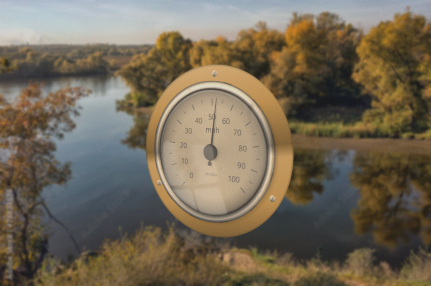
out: 52.5,mph
